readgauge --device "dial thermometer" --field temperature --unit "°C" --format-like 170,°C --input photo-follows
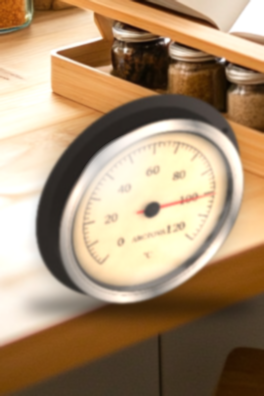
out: 100,°C
